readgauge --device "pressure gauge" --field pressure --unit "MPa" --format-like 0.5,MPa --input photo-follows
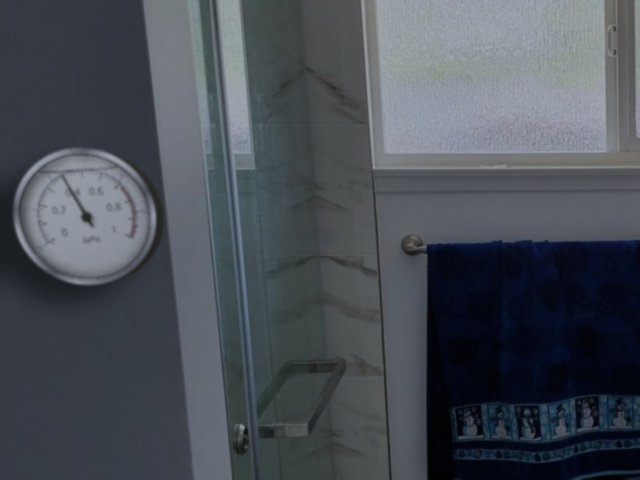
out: 0.4,MPa
